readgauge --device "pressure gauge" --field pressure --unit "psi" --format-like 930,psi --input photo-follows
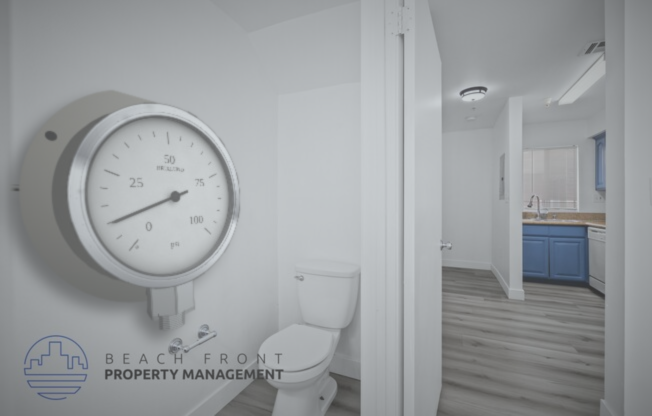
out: 10,psi
